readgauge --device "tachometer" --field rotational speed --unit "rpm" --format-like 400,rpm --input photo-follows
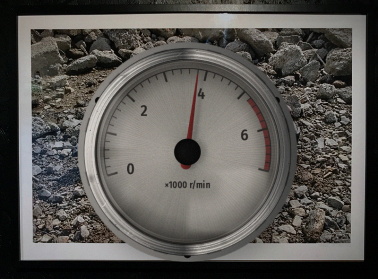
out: 3800,rpm
